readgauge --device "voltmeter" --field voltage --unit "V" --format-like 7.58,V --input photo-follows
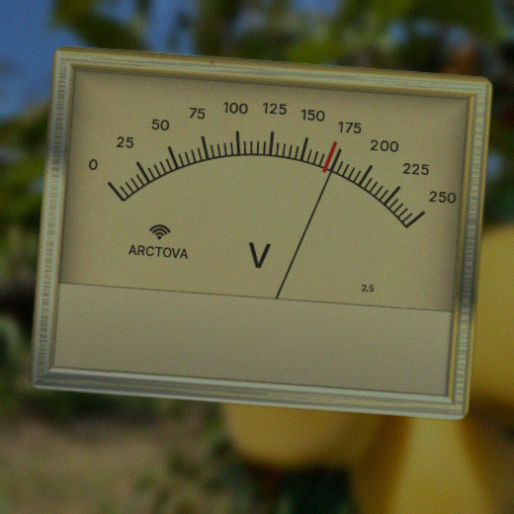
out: 175,V
